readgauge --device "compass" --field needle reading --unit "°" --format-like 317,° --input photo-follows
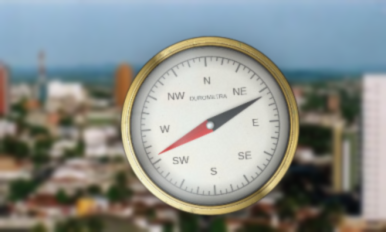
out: 245,°
